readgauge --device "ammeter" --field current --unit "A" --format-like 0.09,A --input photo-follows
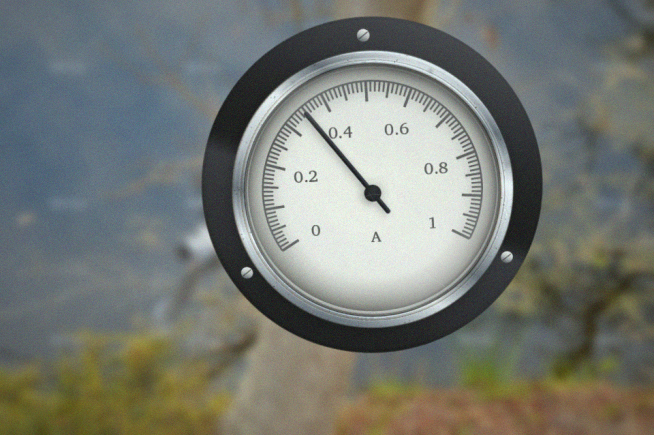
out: 0.35,A
